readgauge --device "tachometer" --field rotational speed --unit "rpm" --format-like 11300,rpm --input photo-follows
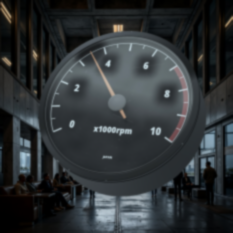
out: 3500,rpm
